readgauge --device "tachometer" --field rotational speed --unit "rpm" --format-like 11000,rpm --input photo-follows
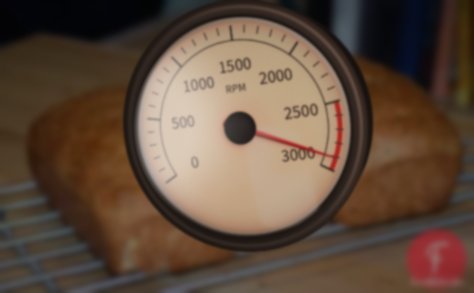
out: 2900,rpm
